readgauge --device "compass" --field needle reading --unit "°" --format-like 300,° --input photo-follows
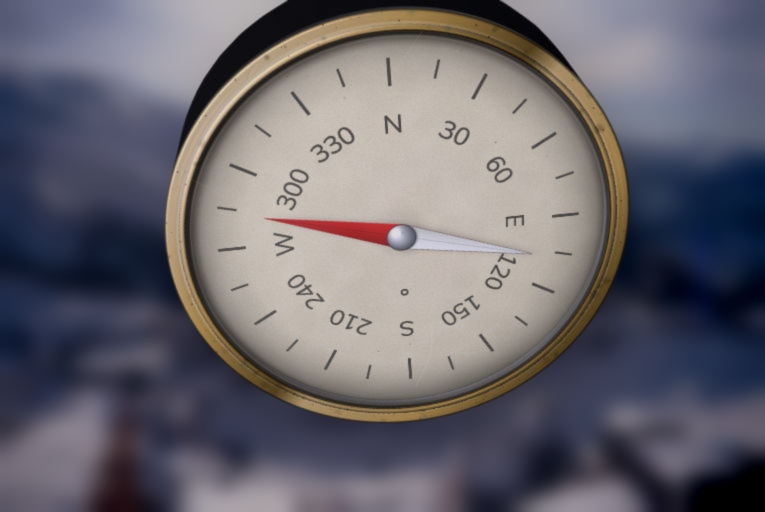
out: 285,°
